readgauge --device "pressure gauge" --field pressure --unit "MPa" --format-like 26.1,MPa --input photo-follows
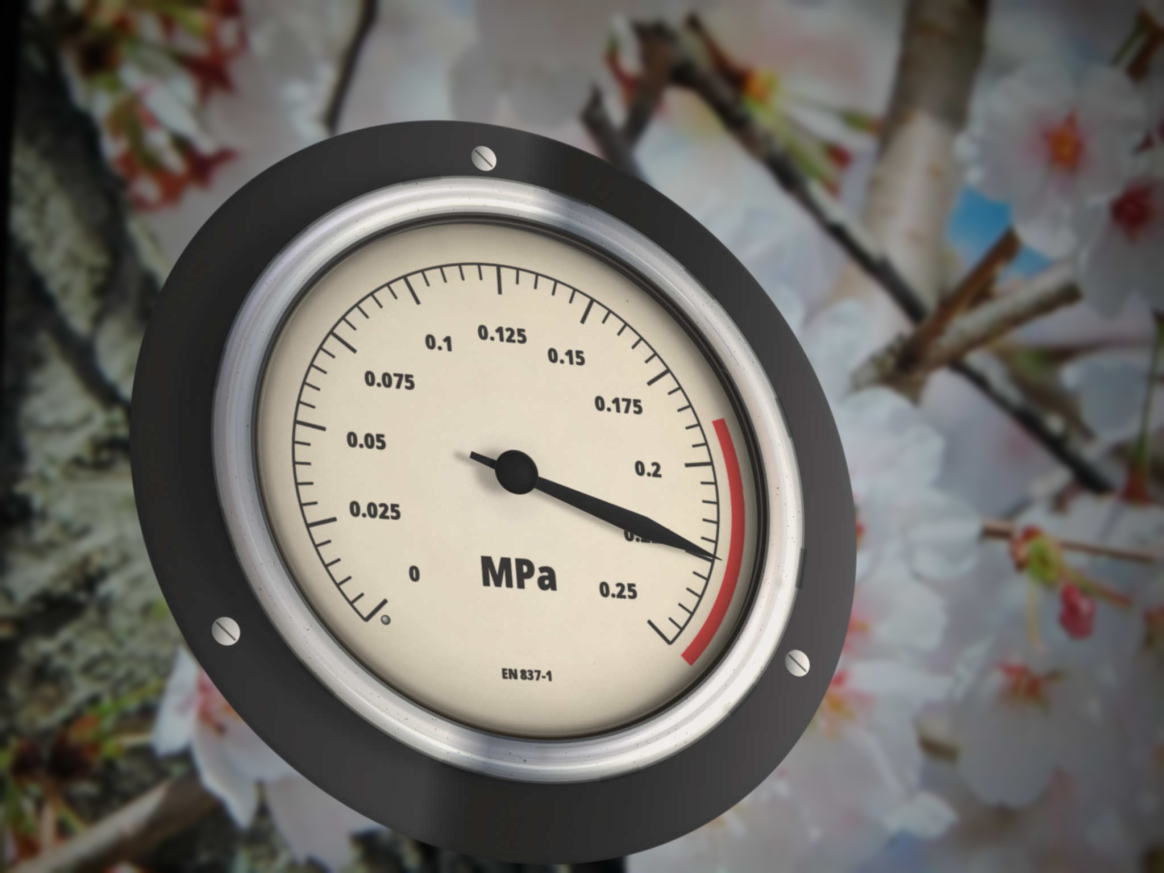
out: 0.225,MPa
